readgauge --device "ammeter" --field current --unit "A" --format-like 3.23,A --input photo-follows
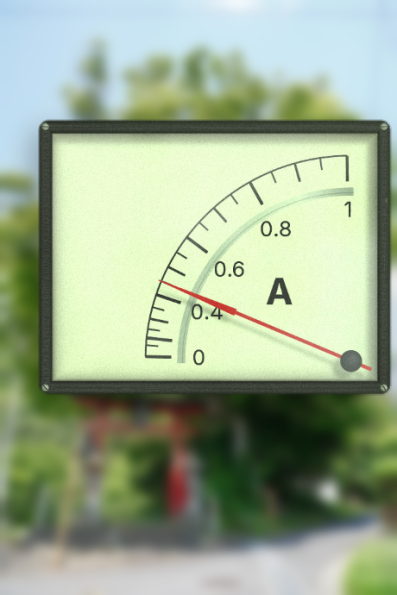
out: 0.45,A
